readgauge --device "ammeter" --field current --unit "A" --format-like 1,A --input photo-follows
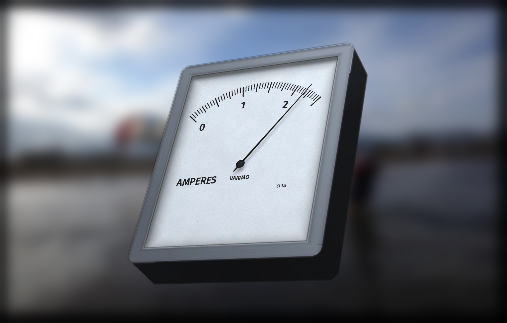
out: 2.25,A
